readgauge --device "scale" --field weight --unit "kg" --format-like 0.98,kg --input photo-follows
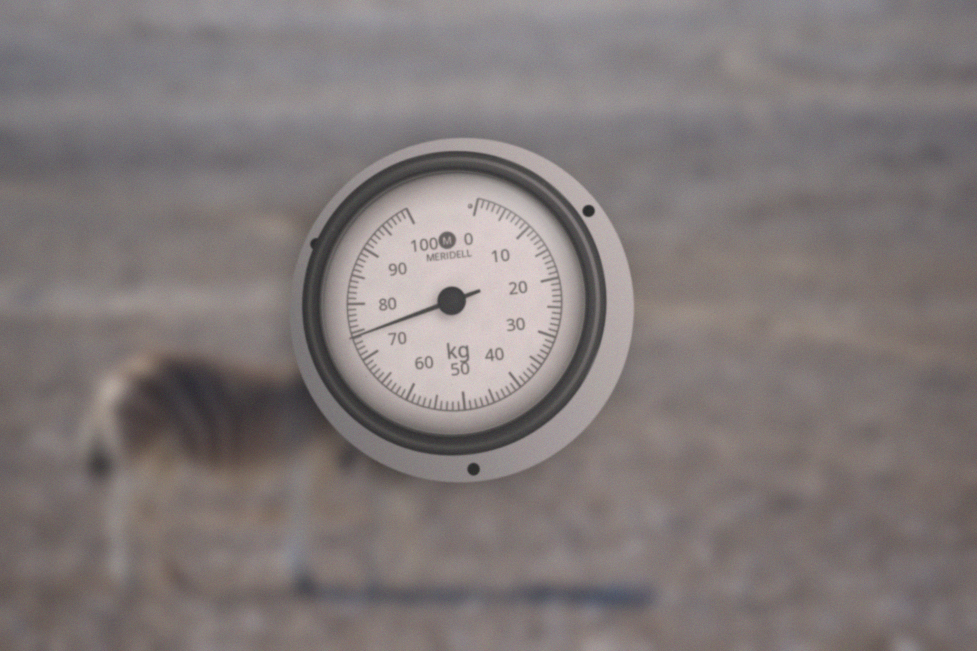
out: 74,kg
